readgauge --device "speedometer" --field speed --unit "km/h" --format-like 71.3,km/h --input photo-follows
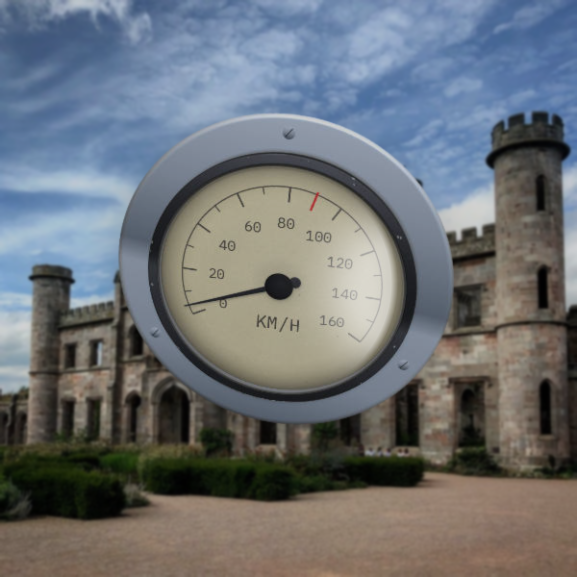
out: 5,km/h
